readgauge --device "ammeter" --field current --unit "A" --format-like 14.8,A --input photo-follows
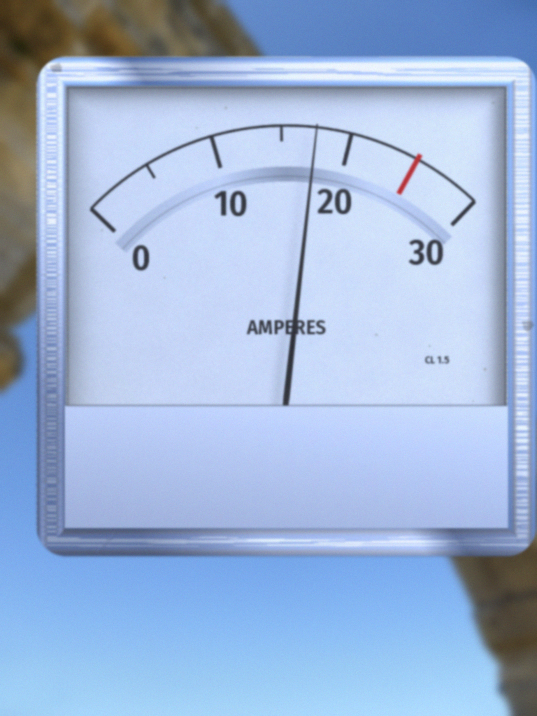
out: 17.5,A
